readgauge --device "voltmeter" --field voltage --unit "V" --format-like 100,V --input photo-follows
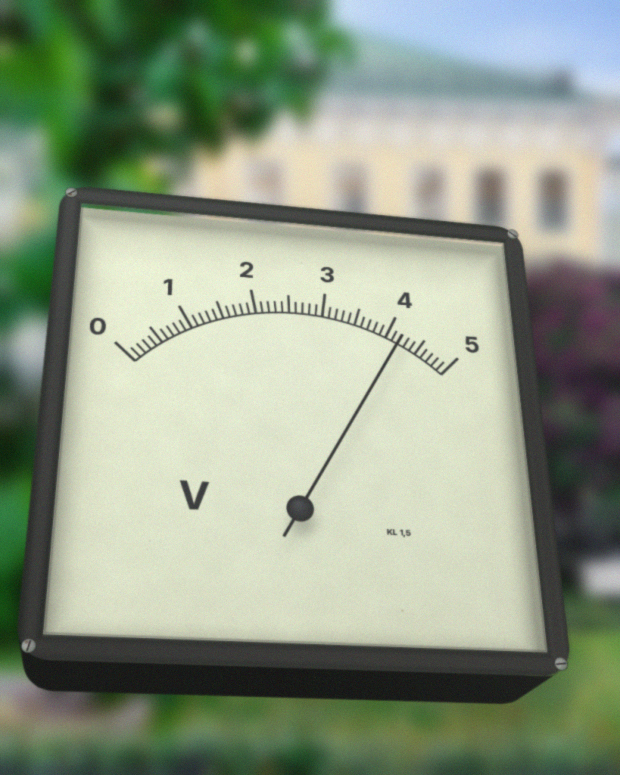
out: 4.2,V
